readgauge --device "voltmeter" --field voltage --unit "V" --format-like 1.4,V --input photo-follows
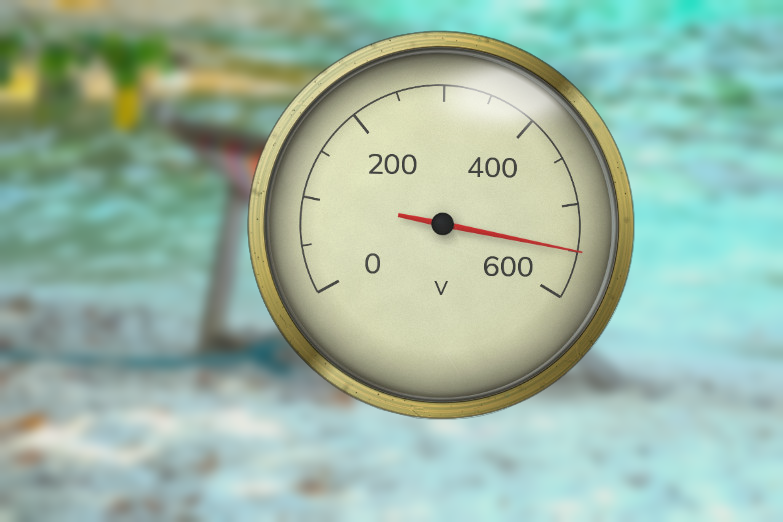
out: 550,V
